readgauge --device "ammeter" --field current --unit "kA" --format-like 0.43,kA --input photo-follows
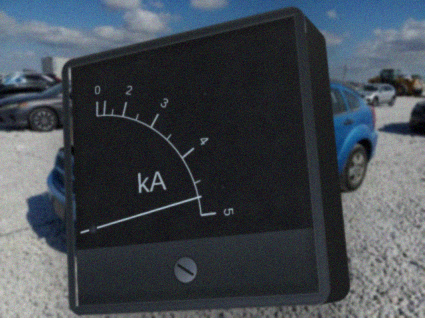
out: 4.75,kA
